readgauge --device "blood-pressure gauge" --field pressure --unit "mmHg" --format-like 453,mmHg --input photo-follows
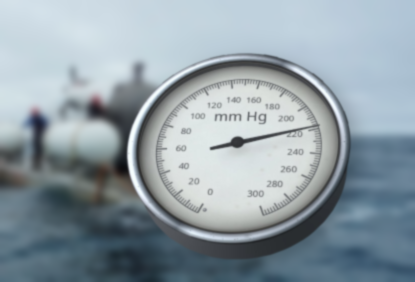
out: 220,mmHg
